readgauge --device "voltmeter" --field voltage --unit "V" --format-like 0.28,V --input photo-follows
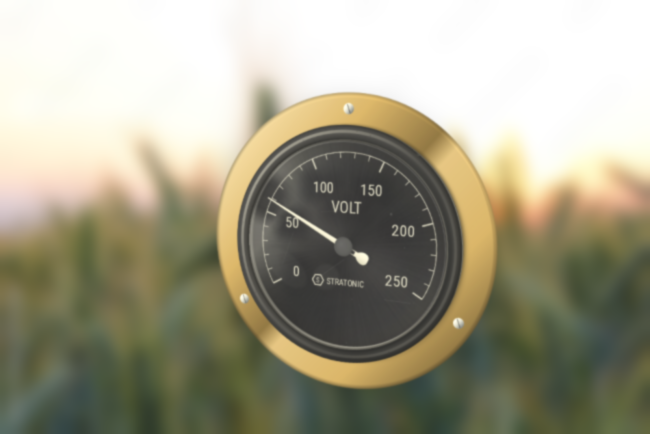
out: 60,V
